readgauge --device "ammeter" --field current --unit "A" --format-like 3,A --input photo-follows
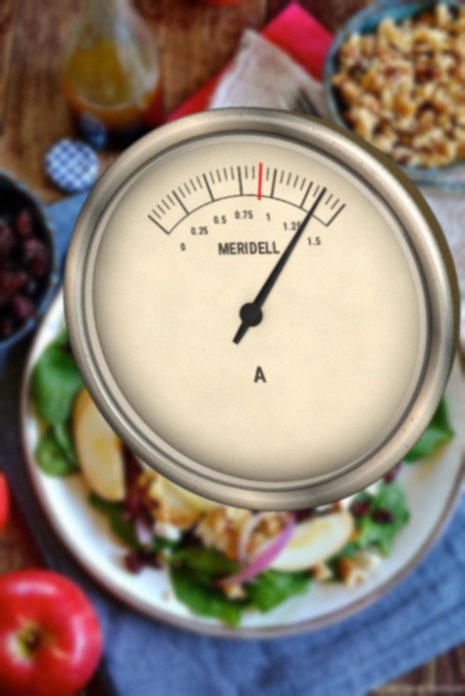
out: 1.35,A
